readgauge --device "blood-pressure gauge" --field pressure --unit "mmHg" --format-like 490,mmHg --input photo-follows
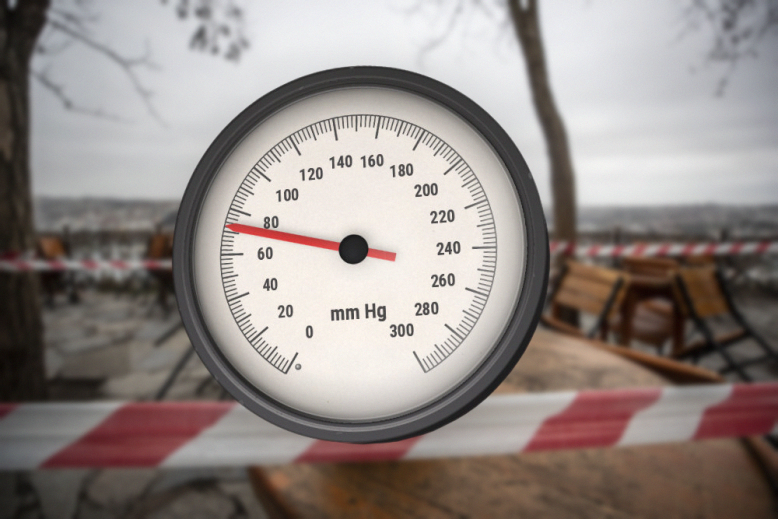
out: 72,mmHg
